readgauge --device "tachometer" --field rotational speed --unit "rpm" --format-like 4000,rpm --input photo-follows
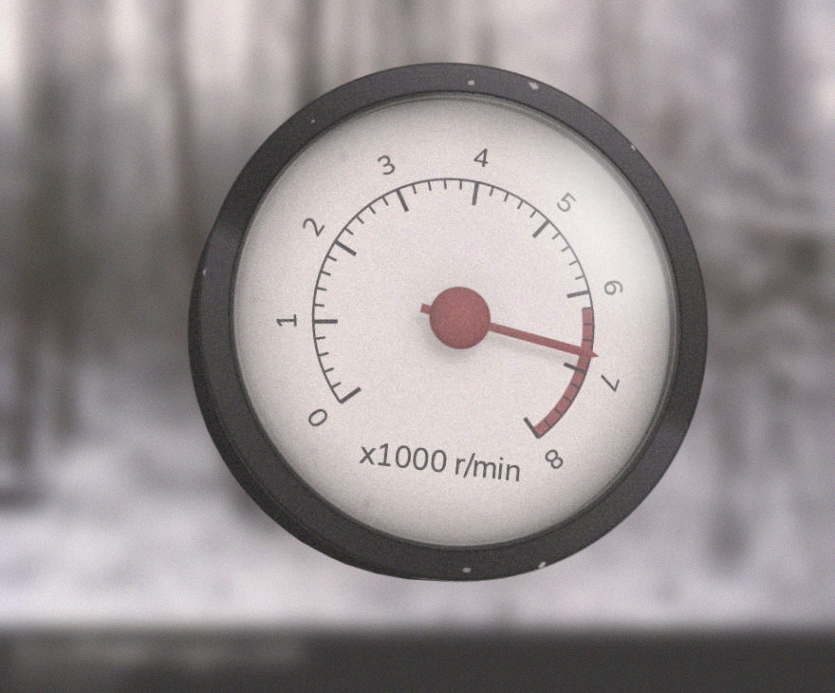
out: 6800,rpm
